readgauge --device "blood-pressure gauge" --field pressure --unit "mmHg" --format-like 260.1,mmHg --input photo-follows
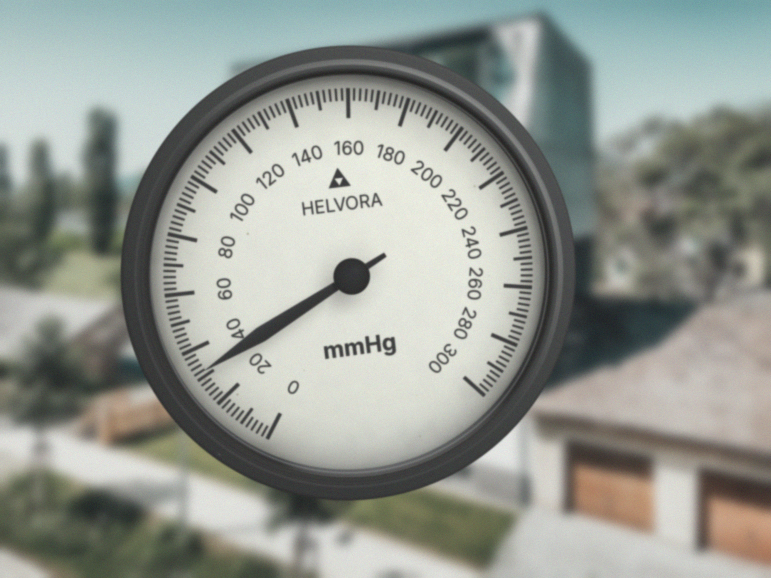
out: 32,mmHg
